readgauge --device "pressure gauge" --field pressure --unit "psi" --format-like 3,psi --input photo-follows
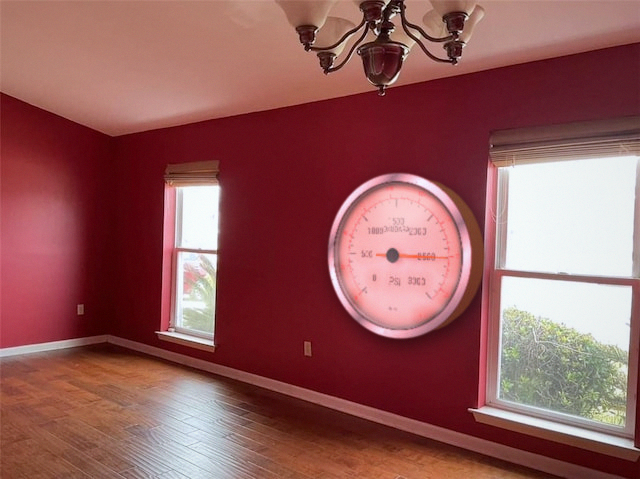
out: 2500,psi
